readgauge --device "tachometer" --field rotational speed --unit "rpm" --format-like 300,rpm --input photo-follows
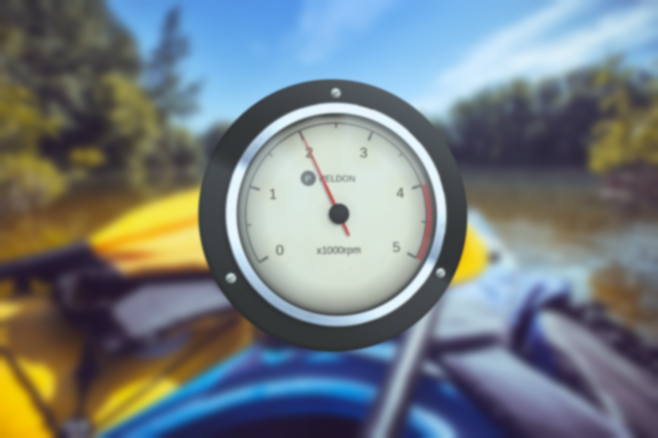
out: 2000,rpm
